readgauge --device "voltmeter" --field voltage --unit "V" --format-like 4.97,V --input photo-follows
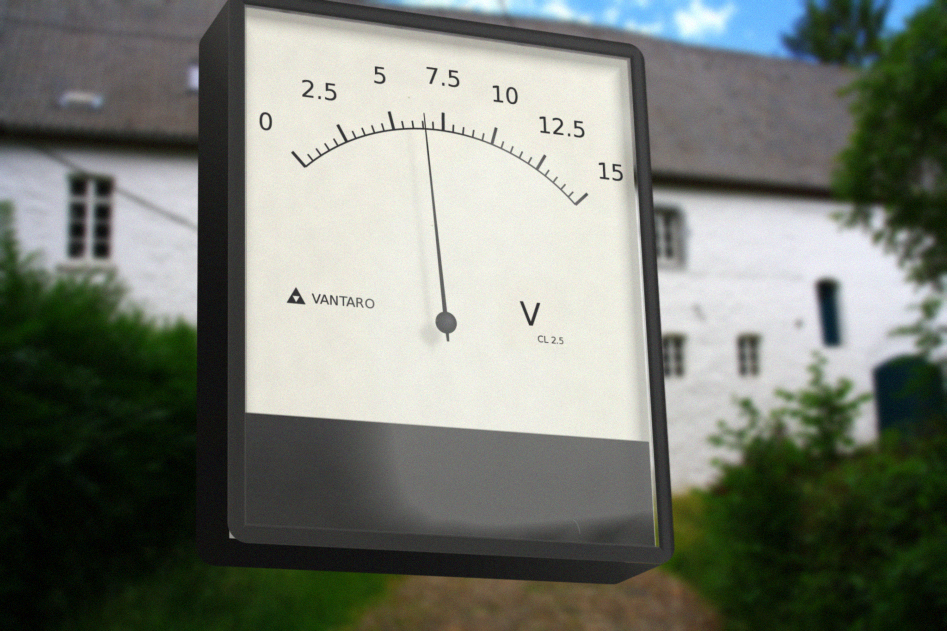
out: 6.5,V
